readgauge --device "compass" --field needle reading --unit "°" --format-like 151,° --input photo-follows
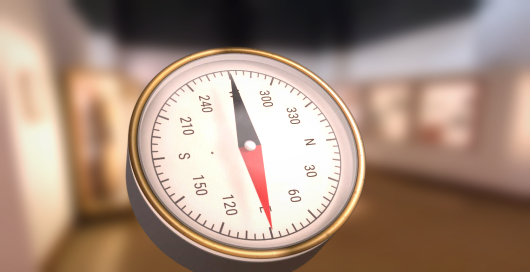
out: 90,°
